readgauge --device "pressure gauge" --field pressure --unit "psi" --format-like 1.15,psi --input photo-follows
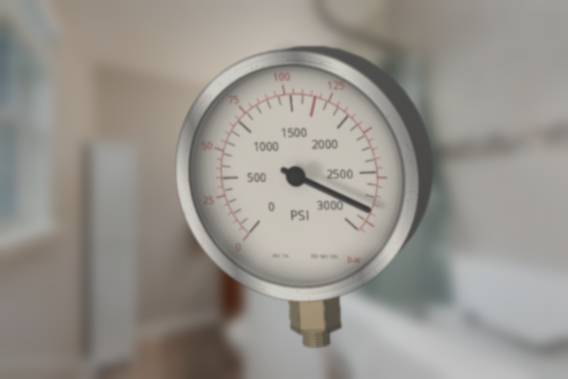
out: 2800,psi
